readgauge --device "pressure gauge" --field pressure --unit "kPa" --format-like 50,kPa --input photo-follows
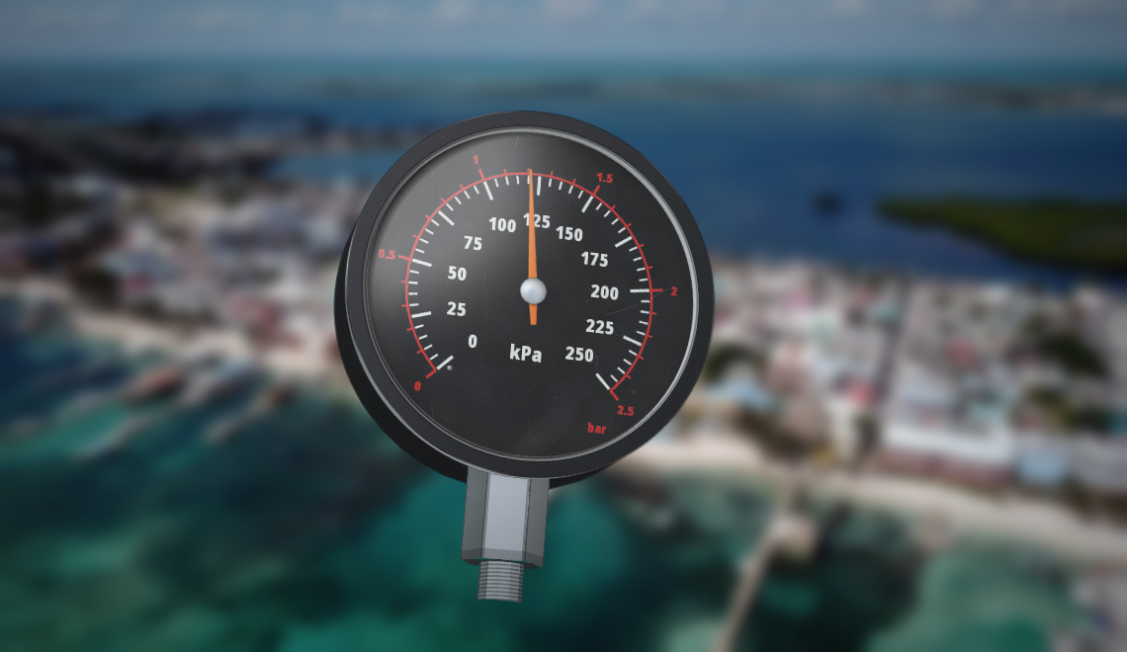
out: 120,kPa
